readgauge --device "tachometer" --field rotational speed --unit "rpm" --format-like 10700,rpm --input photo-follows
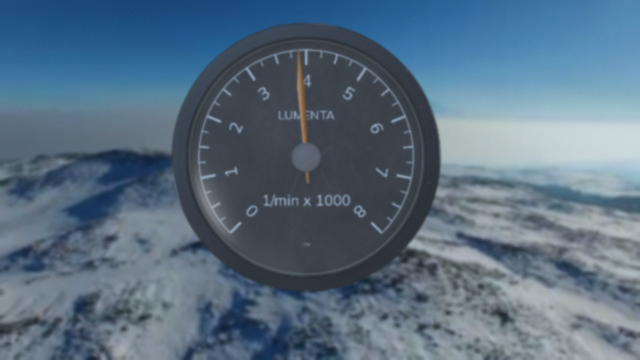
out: 3875,rpm
